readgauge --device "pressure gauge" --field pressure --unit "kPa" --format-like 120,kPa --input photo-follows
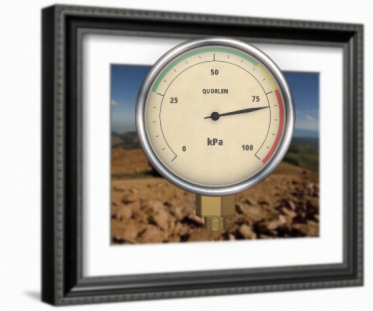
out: 80,kPa
